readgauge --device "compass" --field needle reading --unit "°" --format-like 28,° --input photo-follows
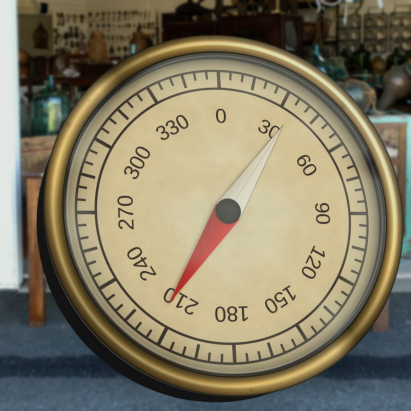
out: 215,°
